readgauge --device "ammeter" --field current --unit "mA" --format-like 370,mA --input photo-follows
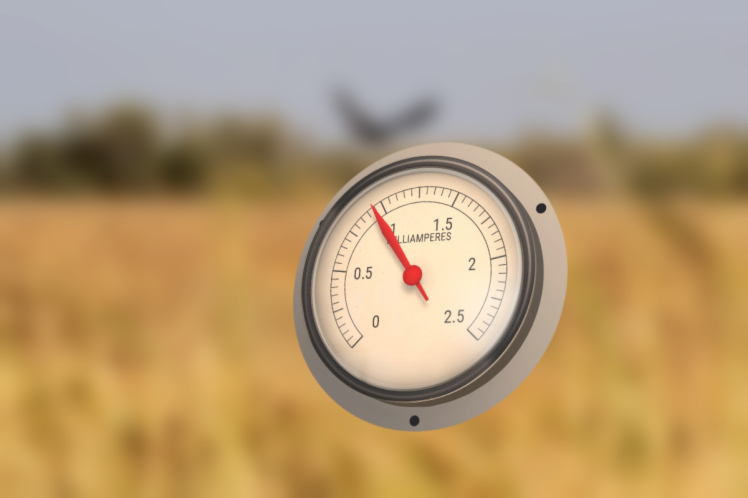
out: 0.95,mA
